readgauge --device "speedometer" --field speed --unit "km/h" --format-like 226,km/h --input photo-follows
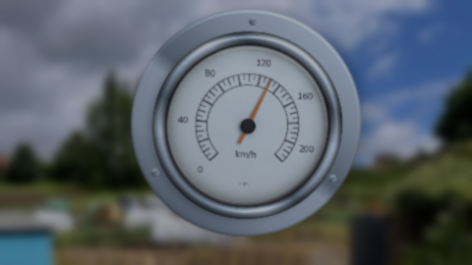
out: 130,km/h
